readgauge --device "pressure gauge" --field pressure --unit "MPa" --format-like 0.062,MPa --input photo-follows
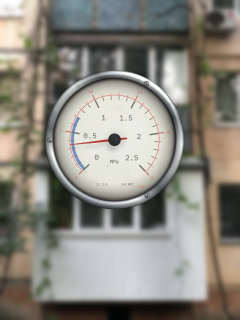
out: 0.35,MPa
